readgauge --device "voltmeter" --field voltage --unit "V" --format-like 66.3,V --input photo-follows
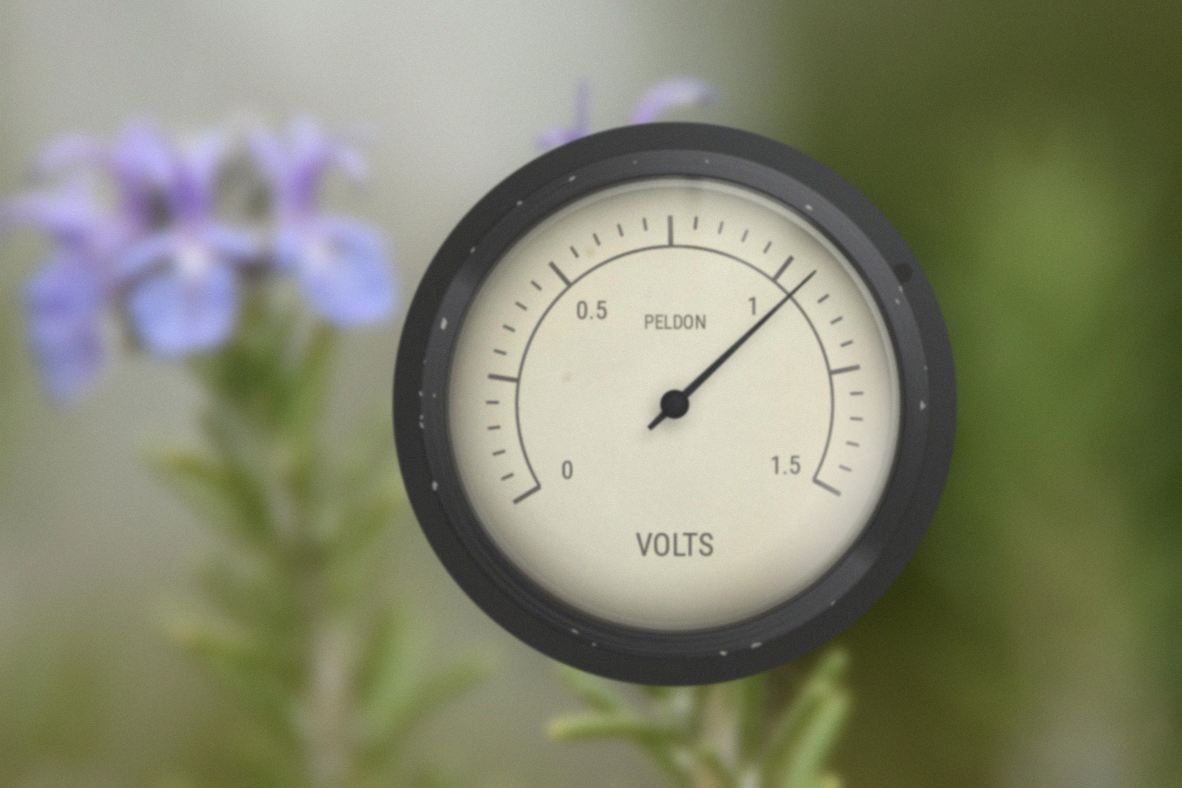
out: 1.05,V
